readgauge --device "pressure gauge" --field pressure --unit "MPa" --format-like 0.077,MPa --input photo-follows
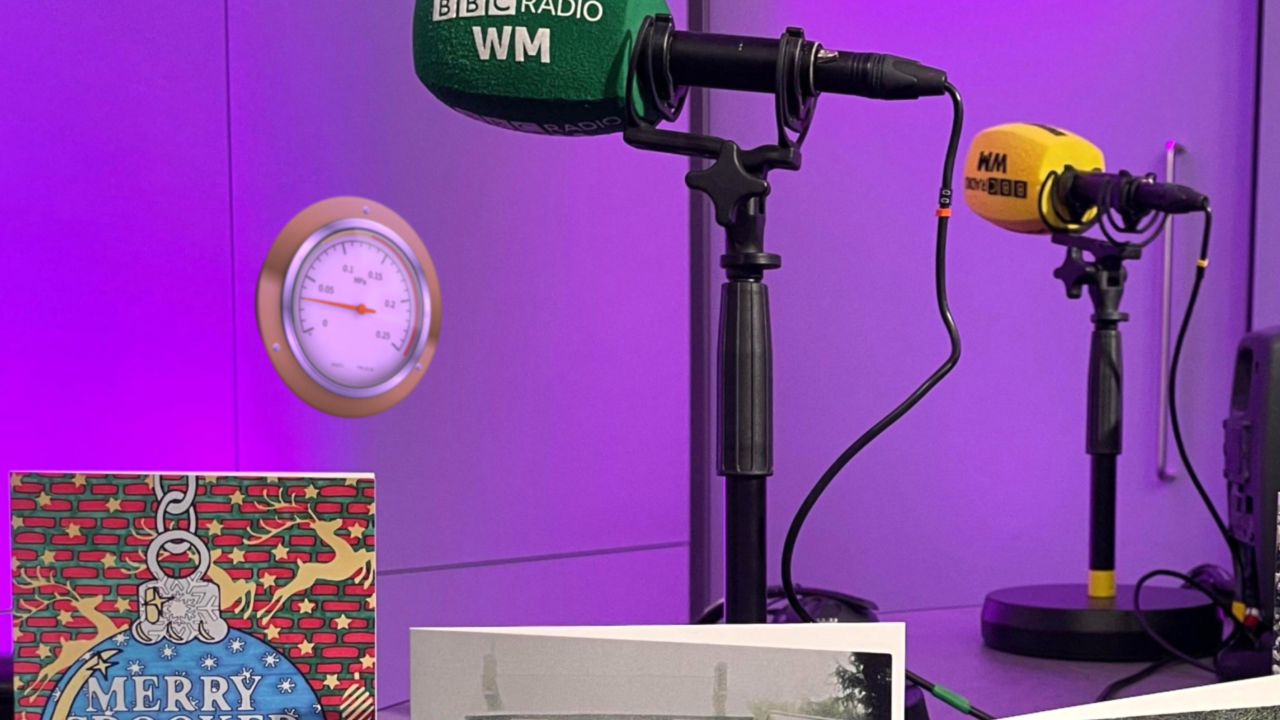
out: 0.03,MPa
